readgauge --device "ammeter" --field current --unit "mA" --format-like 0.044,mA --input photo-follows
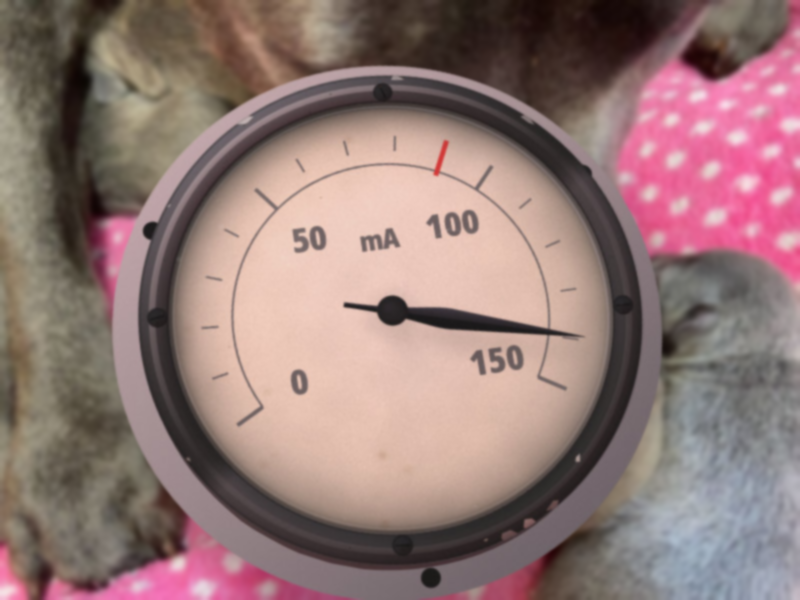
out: 140,mA
